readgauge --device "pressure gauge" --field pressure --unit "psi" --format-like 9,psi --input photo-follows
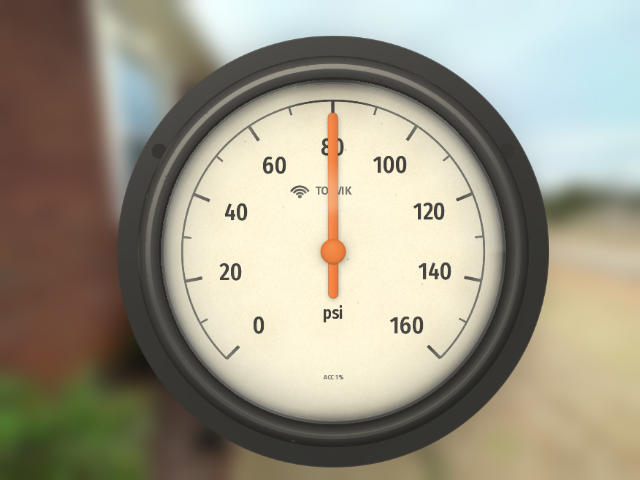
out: 80,psi
